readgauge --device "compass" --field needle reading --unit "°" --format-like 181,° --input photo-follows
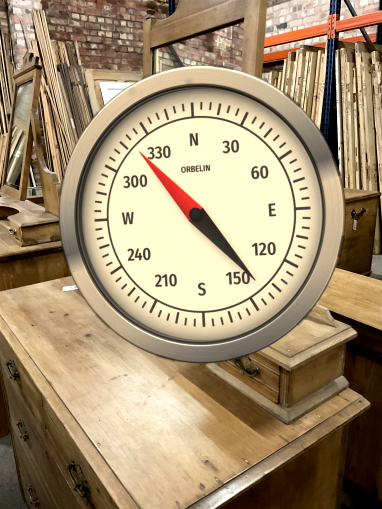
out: 320,°
